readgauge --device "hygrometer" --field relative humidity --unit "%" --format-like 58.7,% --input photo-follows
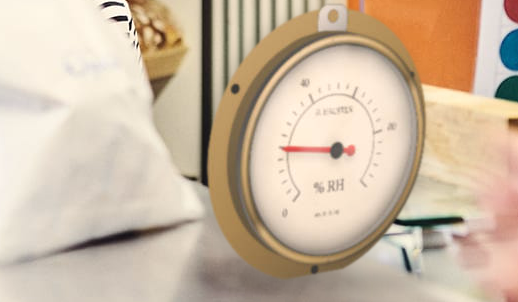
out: 20,%
